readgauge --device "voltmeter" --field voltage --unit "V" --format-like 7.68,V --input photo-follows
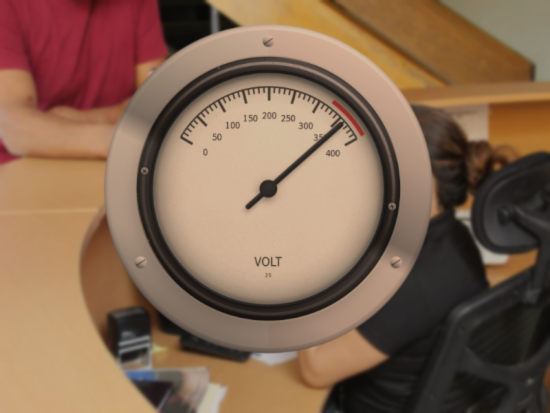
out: 360,V
